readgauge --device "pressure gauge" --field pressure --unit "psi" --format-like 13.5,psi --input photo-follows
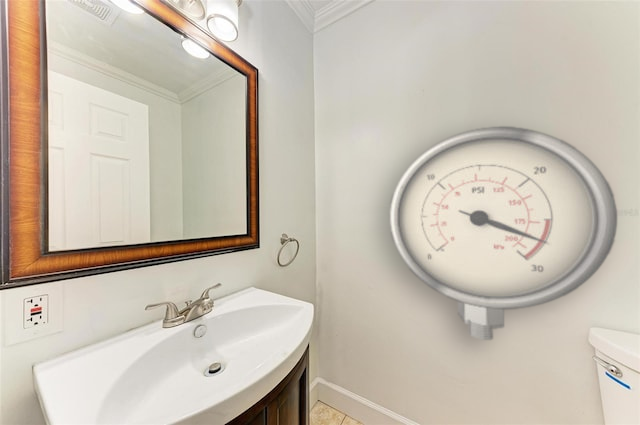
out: 27.5,psi
